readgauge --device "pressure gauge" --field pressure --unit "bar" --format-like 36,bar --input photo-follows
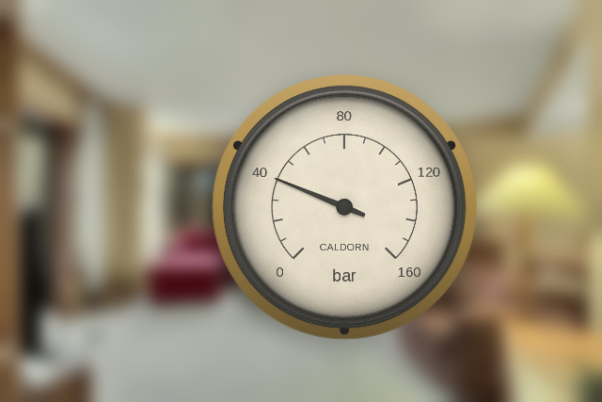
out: 40,bar
